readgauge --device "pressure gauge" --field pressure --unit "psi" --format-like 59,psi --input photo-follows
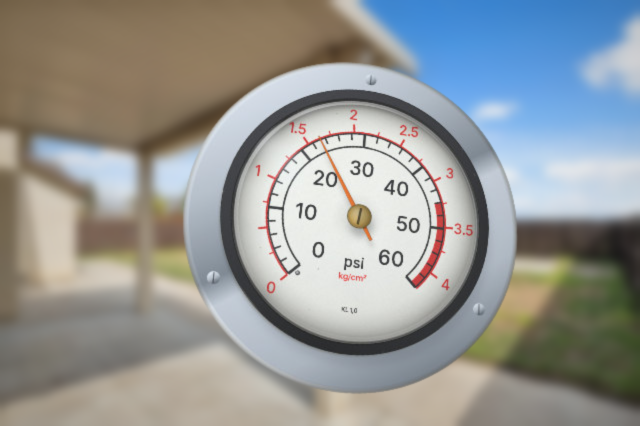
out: 23,psi
